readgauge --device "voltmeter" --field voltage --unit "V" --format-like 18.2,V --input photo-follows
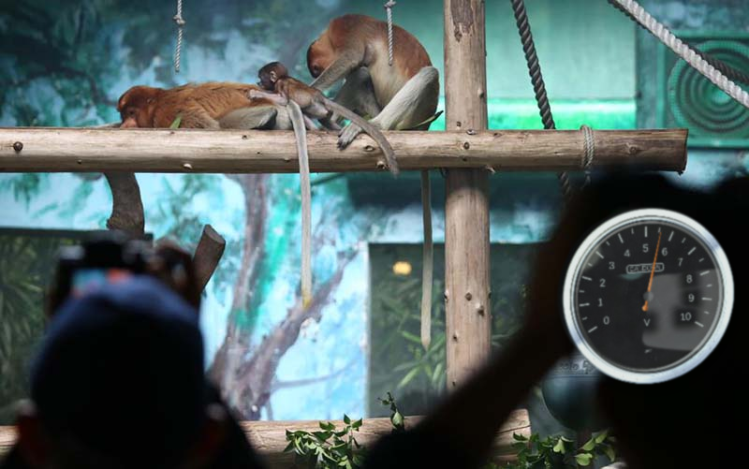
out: 5.5,V
